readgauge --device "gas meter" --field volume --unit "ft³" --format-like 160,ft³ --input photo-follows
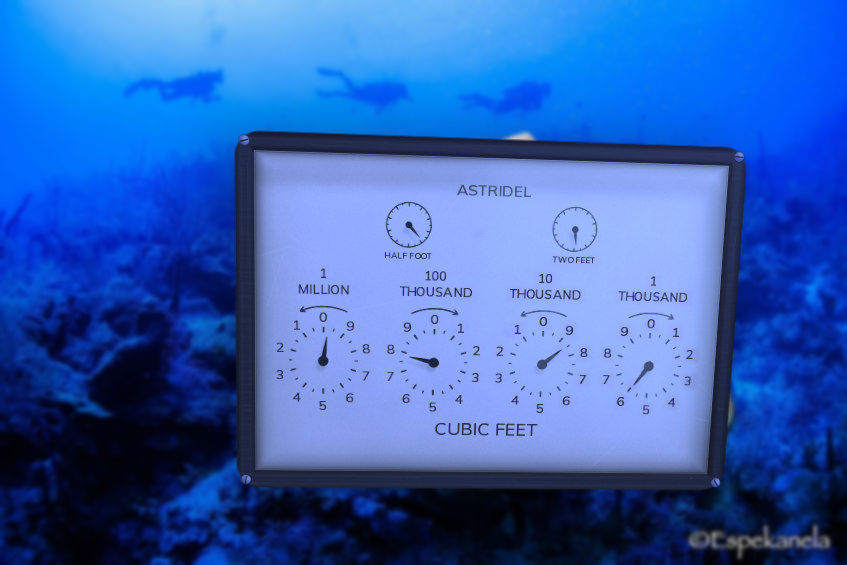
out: 978600,ft³
